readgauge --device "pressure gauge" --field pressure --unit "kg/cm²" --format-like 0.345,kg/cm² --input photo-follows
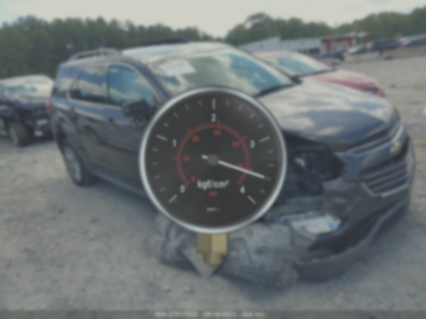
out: 3.6,kg/cm²
